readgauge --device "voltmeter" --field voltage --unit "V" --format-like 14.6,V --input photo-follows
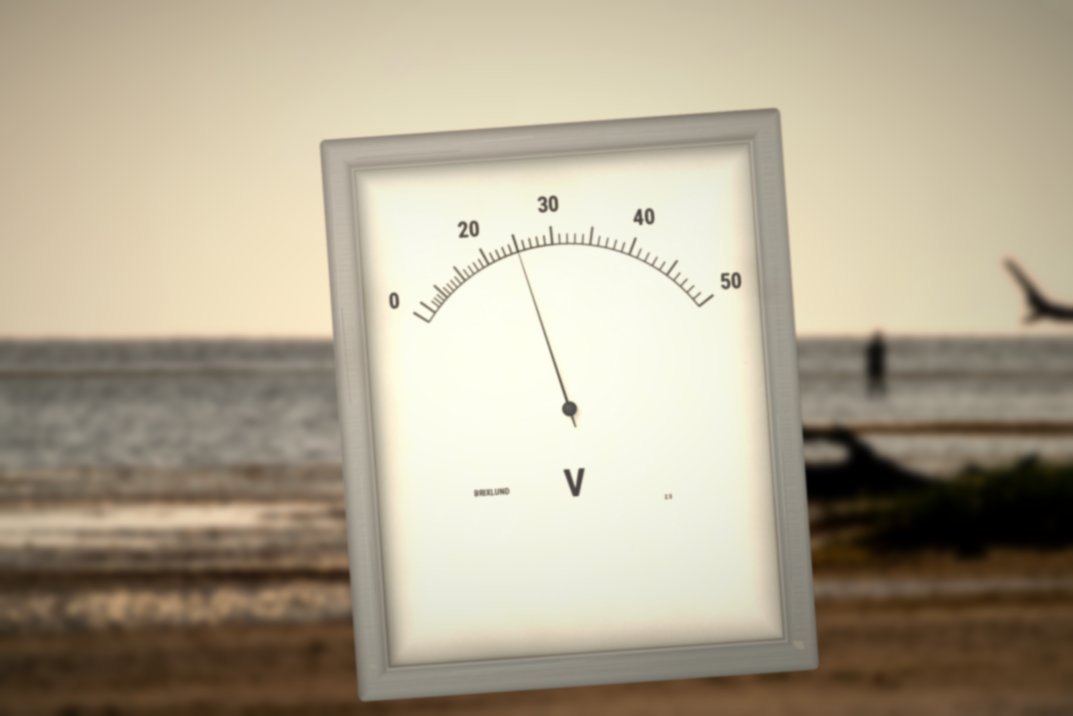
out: 25,V
